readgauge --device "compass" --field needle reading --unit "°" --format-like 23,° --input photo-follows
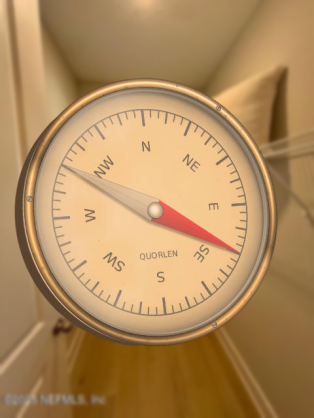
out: 120,°
